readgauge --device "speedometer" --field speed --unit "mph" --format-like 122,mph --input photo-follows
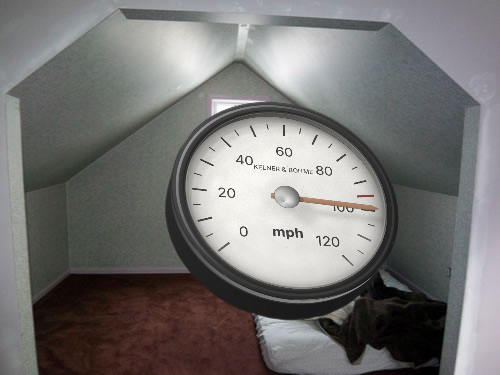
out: 100,mph
